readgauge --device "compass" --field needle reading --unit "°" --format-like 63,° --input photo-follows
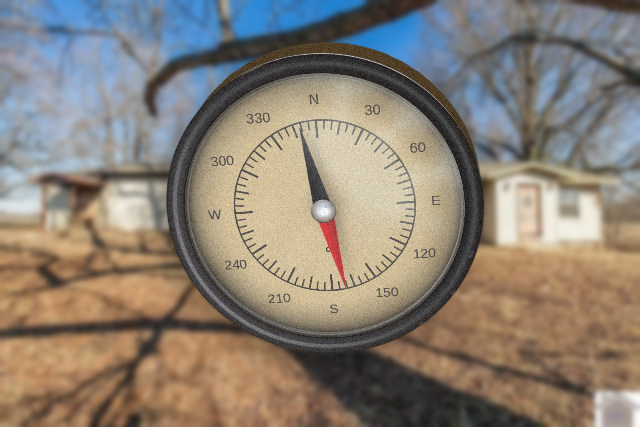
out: 170,°
